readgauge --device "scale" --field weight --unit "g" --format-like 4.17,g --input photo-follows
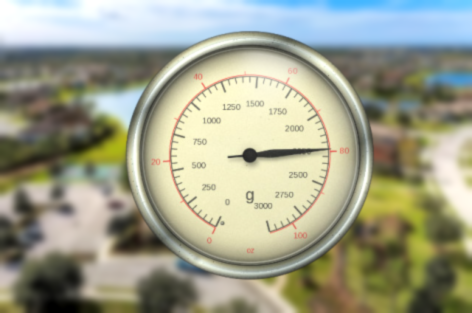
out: 2250,g
